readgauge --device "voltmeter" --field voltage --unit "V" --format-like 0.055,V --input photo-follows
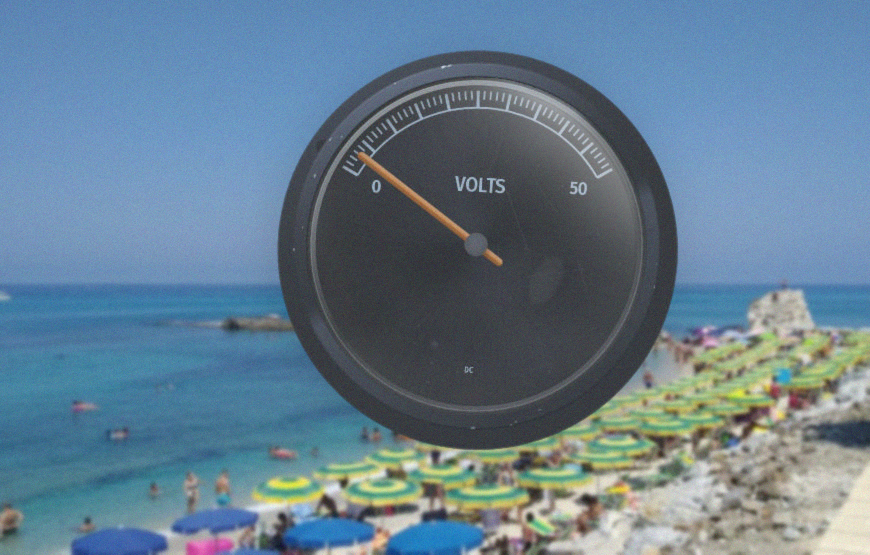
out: 3,V
